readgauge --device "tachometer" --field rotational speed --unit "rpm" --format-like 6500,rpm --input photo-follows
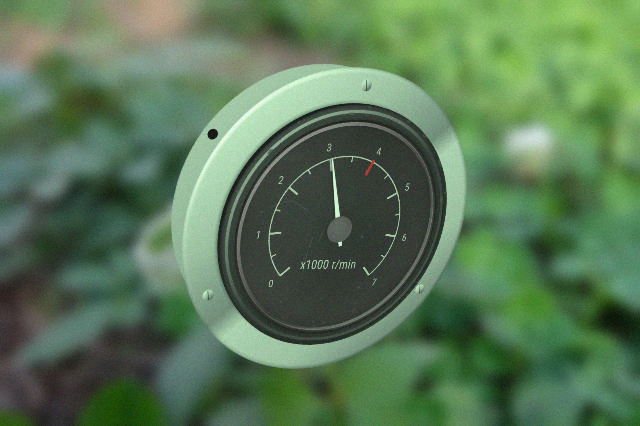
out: 3000,rpm
